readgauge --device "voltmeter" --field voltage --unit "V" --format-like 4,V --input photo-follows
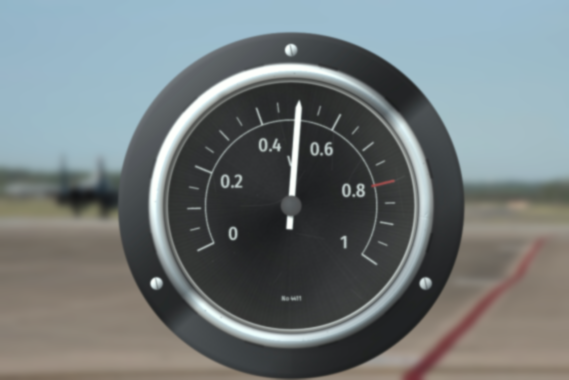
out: 0.5,V
